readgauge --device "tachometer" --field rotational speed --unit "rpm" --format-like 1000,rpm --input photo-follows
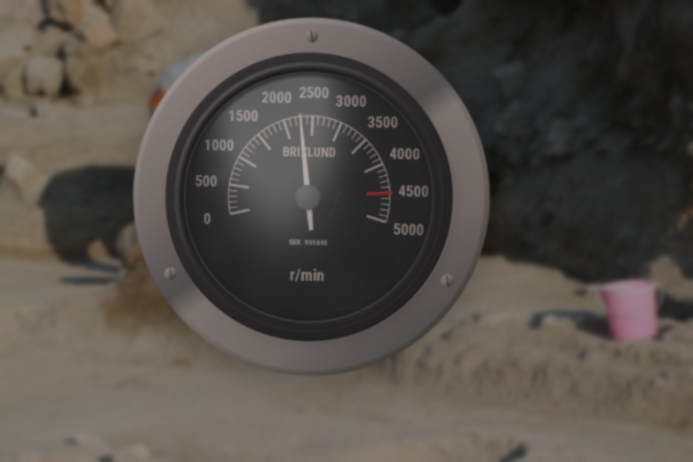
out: 2300,rpm
